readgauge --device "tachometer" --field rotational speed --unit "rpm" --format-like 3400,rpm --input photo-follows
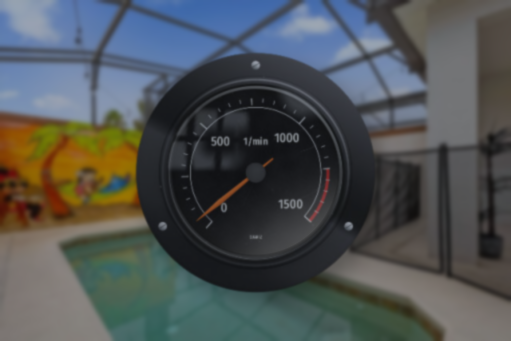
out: 50,rpm
